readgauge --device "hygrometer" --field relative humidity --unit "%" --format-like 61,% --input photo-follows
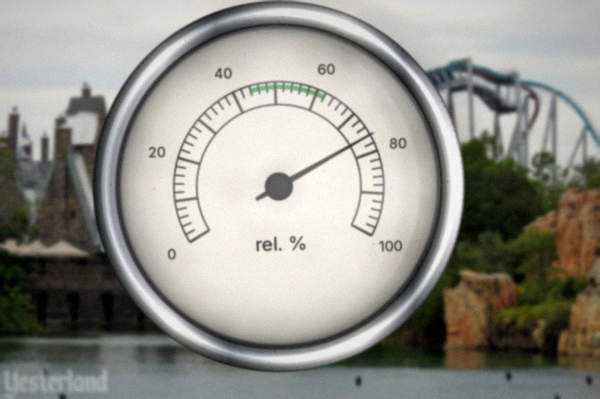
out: 76,%
